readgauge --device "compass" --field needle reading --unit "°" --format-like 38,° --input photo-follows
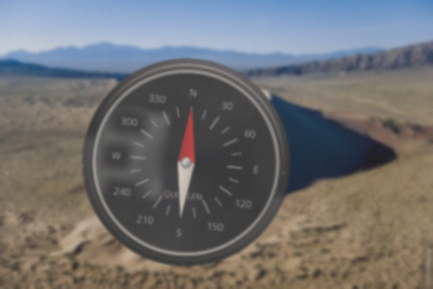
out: 0,°
